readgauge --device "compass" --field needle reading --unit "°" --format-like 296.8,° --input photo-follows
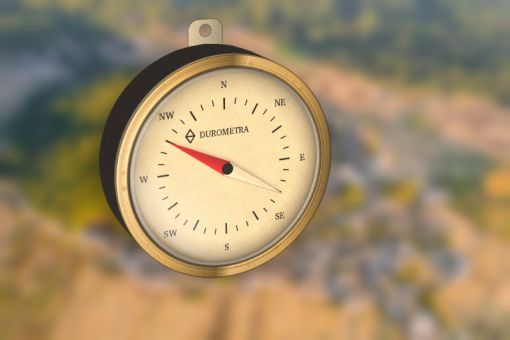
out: 300,°
